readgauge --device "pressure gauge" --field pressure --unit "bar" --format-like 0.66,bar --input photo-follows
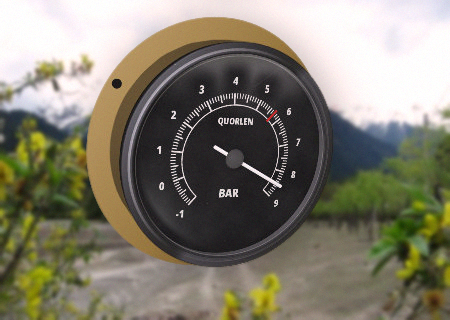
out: 8.5,bar
